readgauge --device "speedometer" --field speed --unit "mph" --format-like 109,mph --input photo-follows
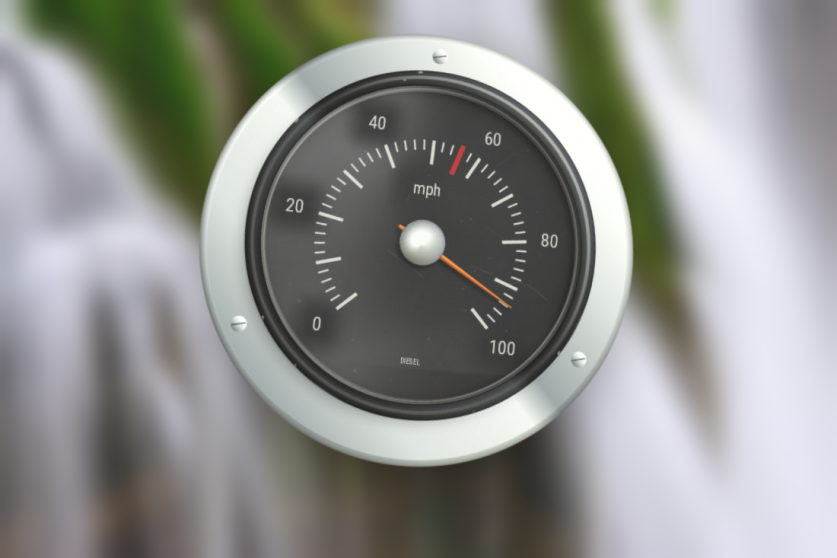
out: 94,mph
